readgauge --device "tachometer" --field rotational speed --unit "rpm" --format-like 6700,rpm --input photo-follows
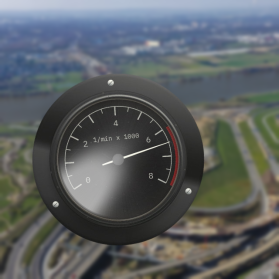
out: 6500,rpm
